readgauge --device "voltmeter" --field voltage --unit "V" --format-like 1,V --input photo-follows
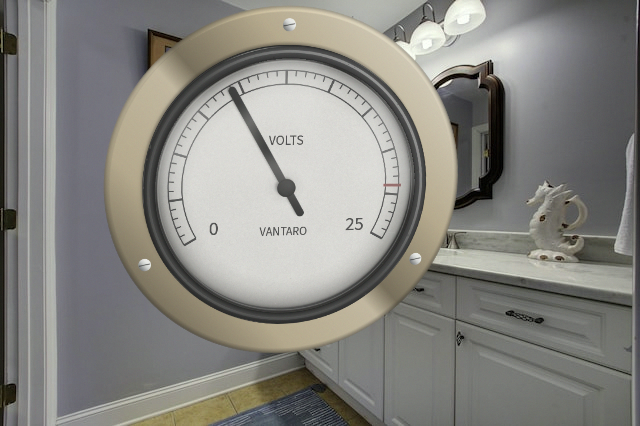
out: 9.5,V
